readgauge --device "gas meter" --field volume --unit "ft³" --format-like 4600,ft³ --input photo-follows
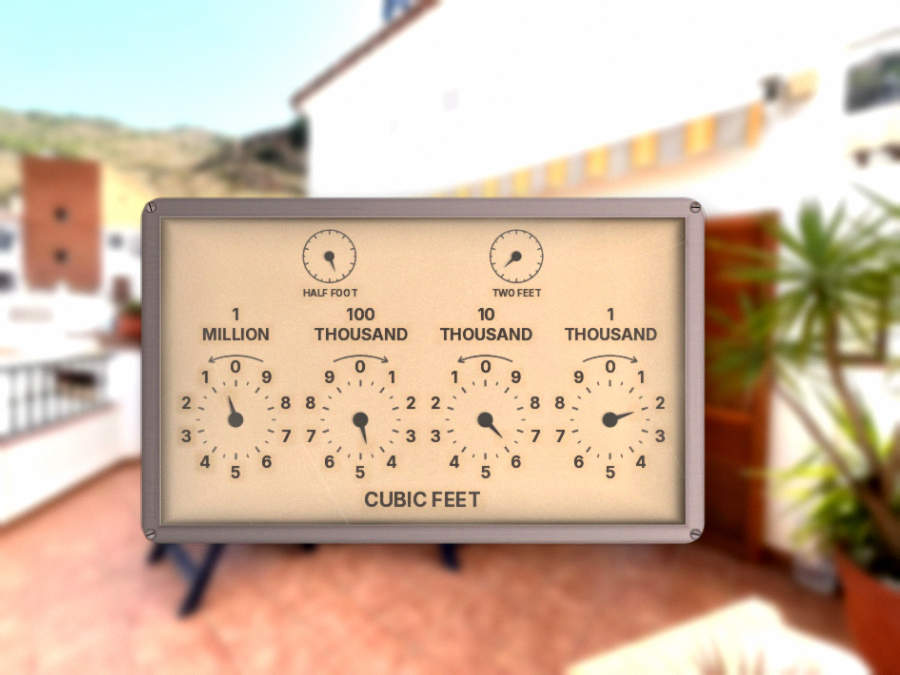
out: 46200,ft³
